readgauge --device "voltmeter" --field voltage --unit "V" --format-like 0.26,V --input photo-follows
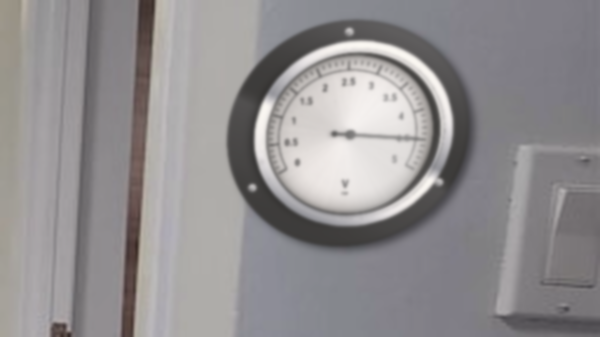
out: 4.5,V
